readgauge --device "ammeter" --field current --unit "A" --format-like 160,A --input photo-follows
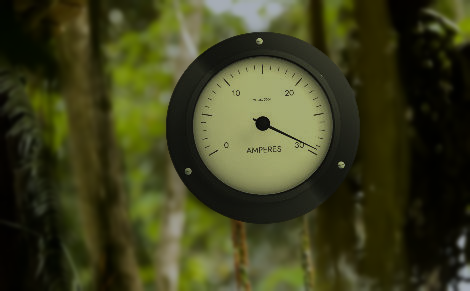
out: 29.5,A
